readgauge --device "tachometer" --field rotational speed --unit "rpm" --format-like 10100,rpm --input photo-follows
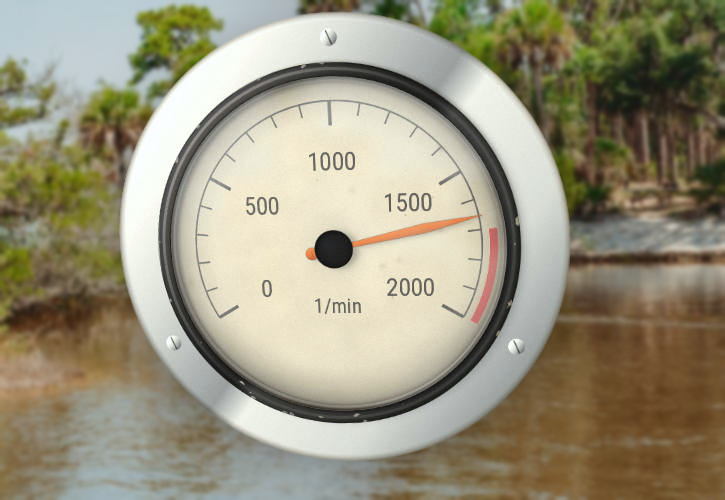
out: 1650,rpm
